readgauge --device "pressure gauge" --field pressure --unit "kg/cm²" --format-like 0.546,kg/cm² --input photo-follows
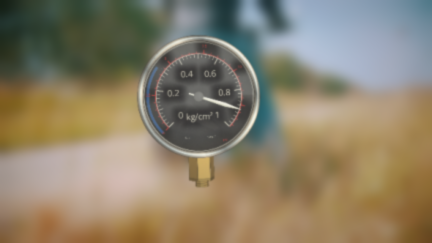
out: 0.9,kg/cm²
